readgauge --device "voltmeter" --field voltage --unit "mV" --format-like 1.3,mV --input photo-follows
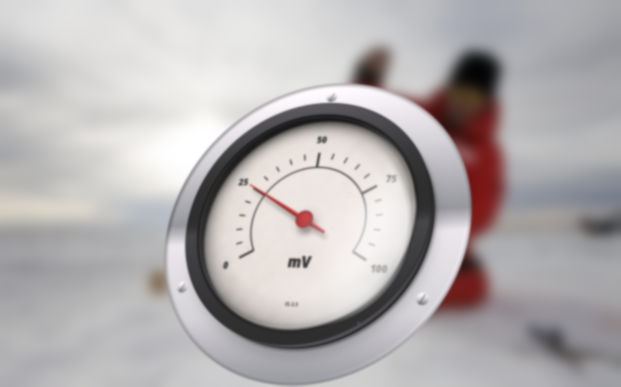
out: 25,mV
